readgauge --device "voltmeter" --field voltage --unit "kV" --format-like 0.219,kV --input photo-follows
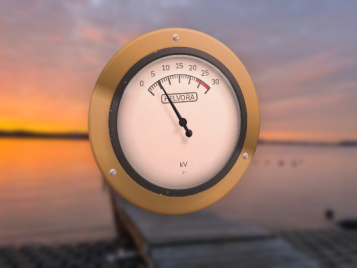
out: 5,kV
